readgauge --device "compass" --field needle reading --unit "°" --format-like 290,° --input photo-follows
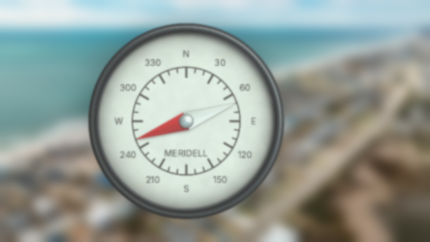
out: 250,°
